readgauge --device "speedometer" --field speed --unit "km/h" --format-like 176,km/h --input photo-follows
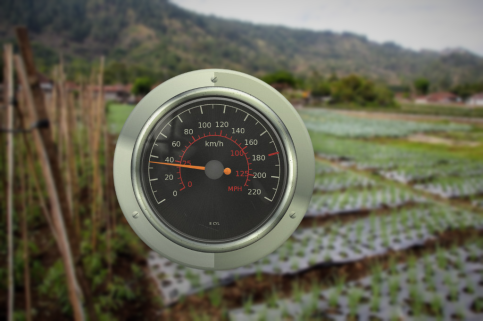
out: 35,km/h
